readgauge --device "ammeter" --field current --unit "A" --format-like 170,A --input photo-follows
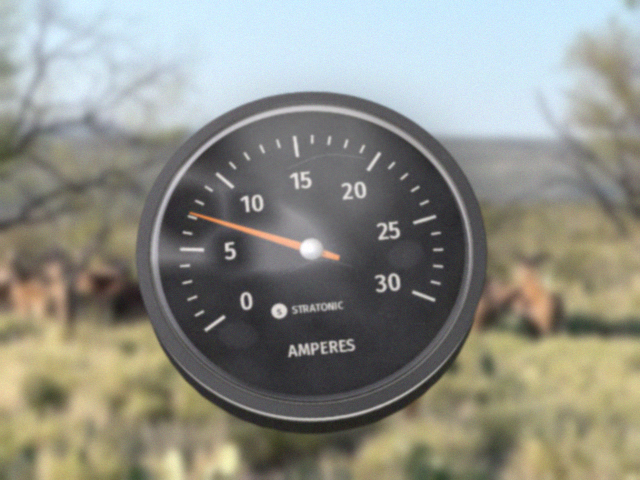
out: 7,A
